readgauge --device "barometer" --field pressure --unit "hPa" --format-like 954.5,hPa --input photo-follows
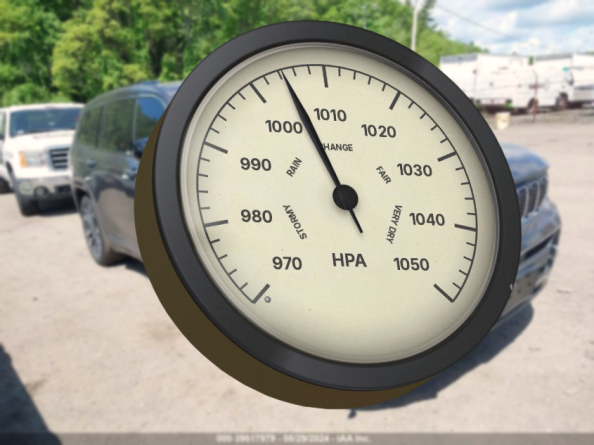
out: 1004,hPa
